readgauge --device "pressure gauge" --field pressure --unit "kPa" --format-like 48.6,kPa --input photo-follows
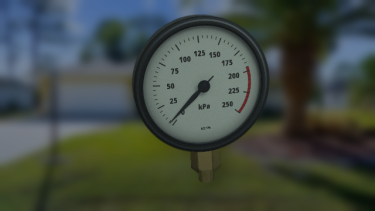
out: 5,kPa
